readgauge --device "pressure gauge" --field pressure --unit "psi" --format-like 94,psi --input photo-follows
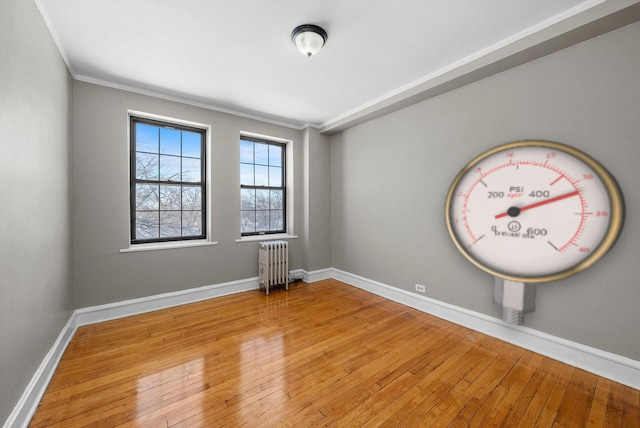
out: 450,psi
